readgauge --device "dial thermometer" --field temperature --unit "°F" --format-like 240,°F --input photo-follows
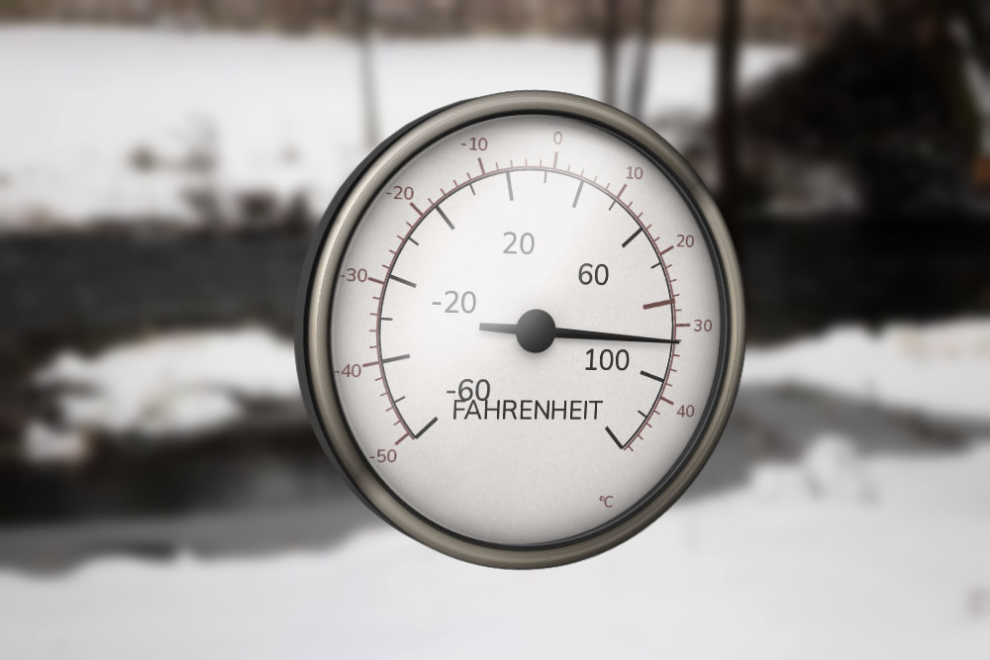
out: 90,°F
